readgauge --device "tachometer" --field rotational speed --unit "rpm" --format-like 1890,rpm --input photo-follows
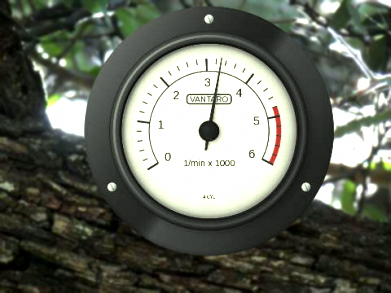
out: 3300,rpm
